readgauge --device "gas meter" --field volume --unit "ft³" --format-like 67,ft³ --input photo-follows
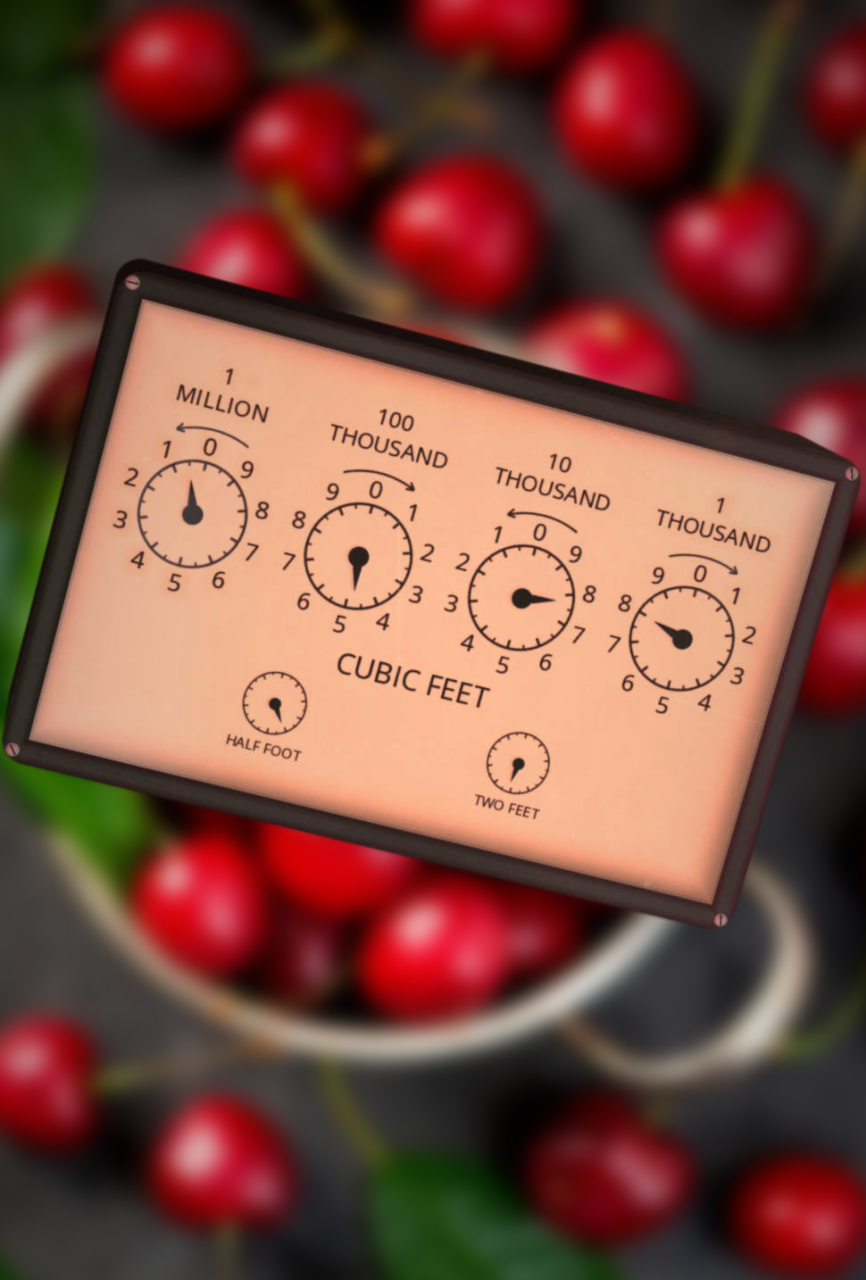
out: 47800,ft³
